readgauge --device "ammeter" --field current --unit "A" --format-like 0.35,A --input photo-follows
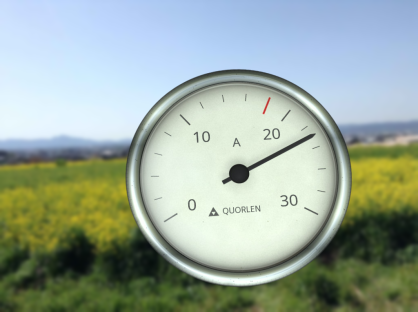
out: 23,A
